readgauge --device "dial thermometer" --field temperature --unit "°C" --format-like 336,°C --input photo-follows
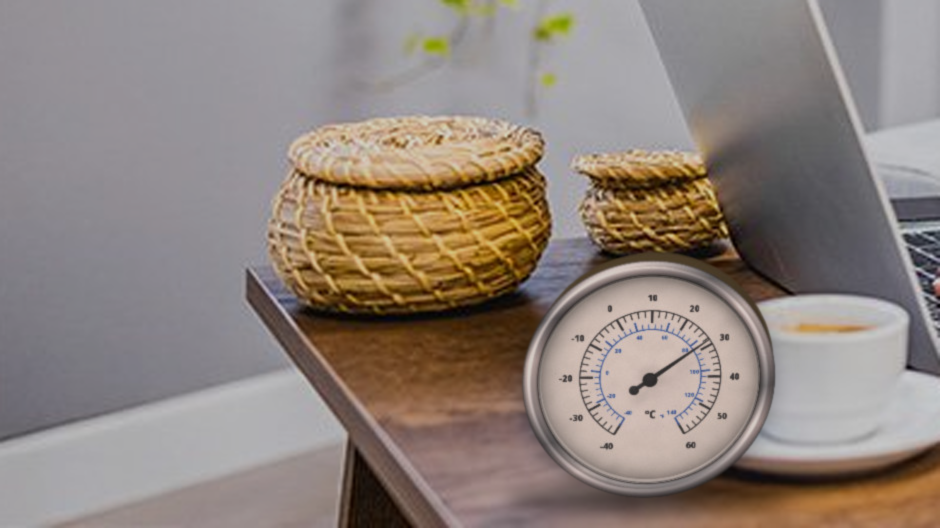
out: 28,°C
